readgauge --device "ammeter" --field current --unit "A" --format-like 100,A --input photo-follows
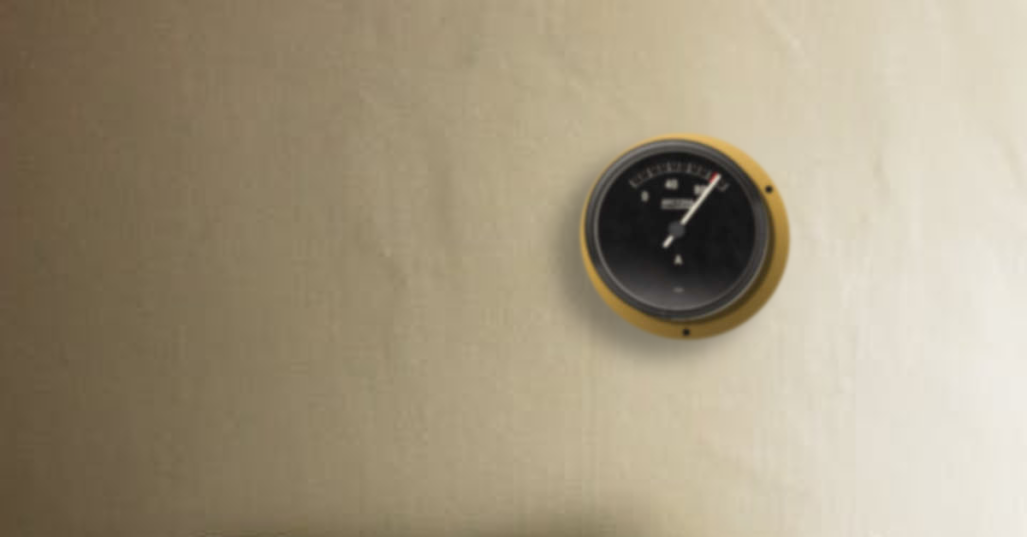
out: 90,A
